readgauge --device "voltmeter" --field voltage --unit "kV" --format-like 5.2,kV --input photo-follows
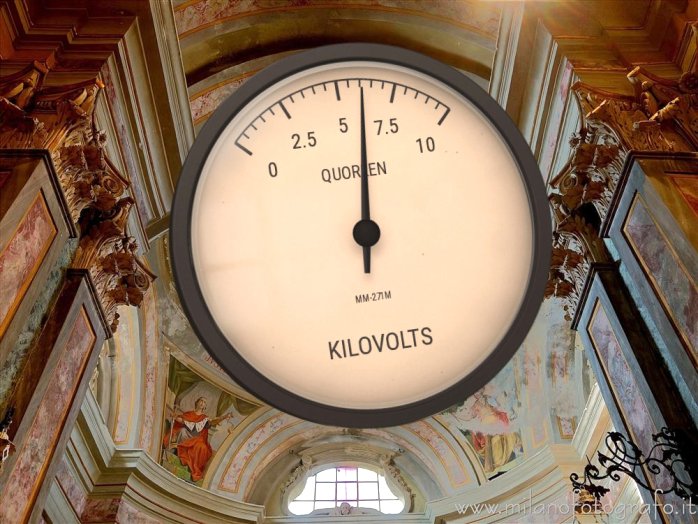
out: 6,kV
